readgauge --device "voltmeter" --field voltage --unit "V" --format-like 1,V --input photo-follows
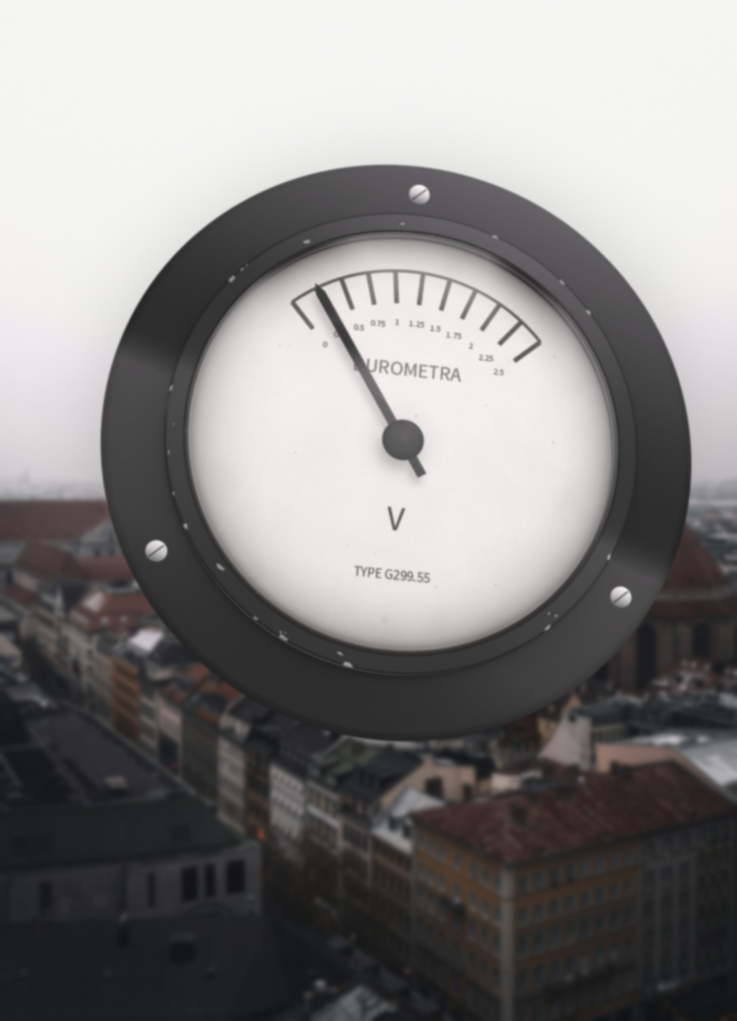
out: 0.25,V
